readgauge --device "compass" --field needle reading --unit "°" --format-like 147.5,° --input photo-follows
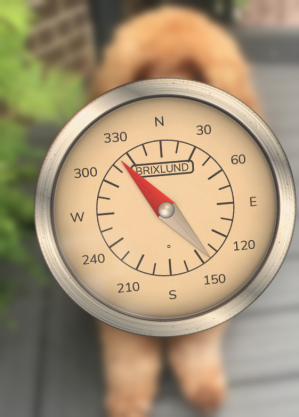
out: 322.5,°
